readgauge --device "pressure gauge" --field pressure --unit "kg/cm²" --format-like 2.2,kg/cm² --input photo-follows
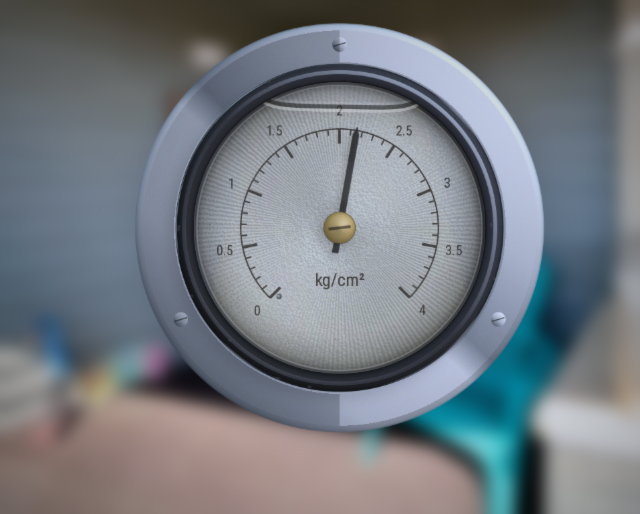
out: 2.15,kg/cm²
